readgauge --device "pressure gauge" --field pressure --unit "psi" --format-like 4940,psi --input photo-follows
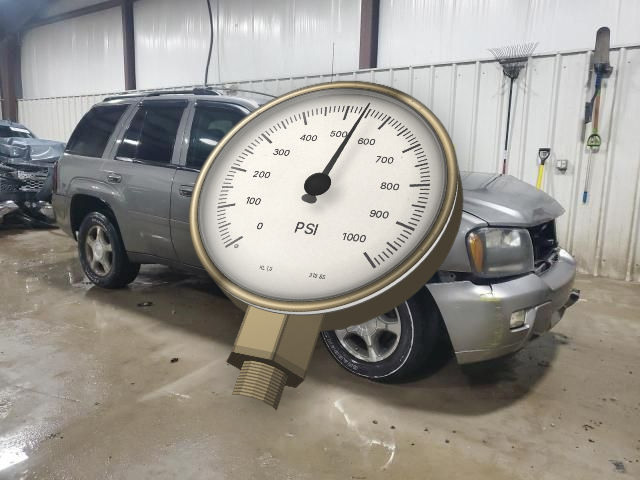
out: 550,psi
